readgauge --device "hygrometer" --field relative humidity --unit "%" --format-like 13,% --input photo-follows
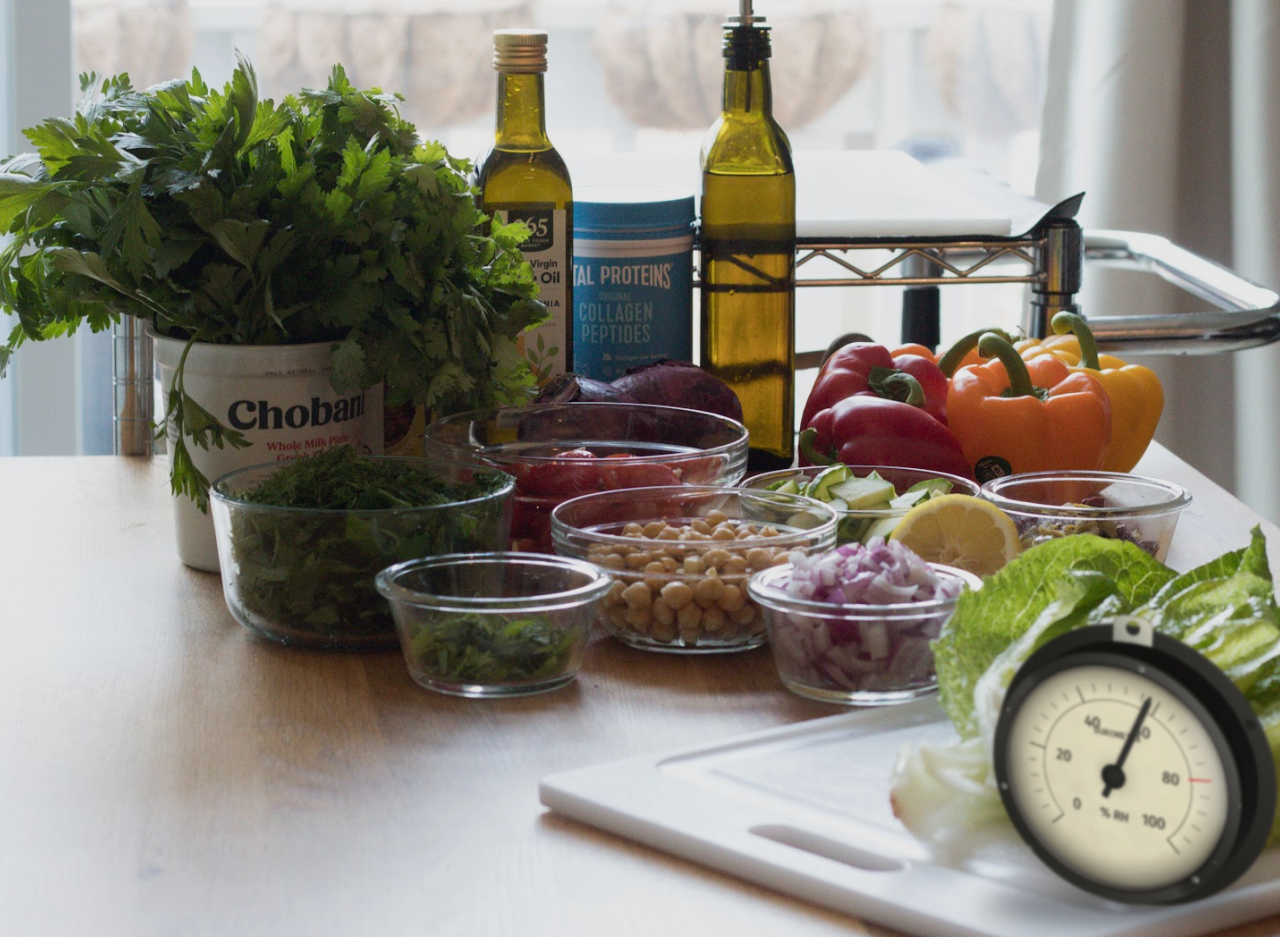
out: 58,%
